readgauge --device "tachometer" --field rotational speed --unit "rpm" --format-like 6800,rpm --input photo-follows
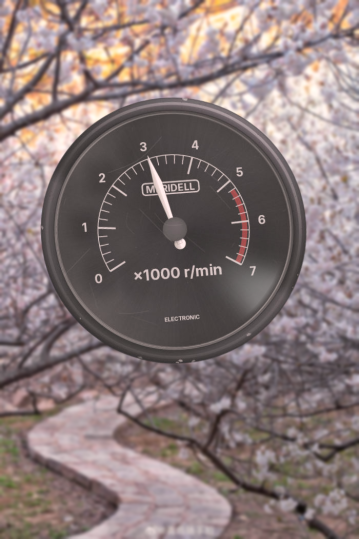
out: 3000,rpm
